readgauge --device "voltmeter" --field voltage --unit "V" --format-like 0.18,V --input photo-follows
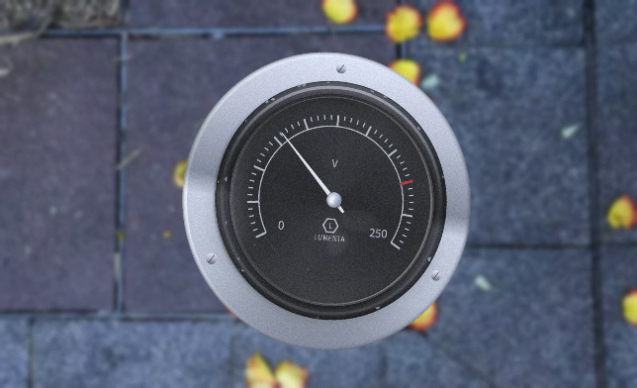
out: 80,V
